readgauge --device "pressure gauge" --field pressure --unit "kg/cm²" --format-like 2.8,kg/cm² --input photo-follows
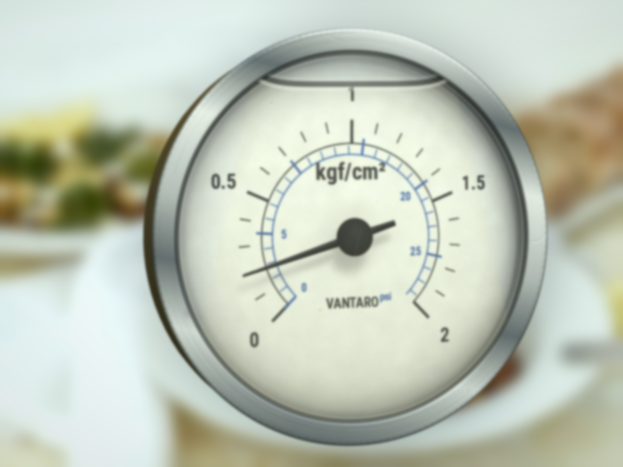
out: 0.2,kg/cm²
